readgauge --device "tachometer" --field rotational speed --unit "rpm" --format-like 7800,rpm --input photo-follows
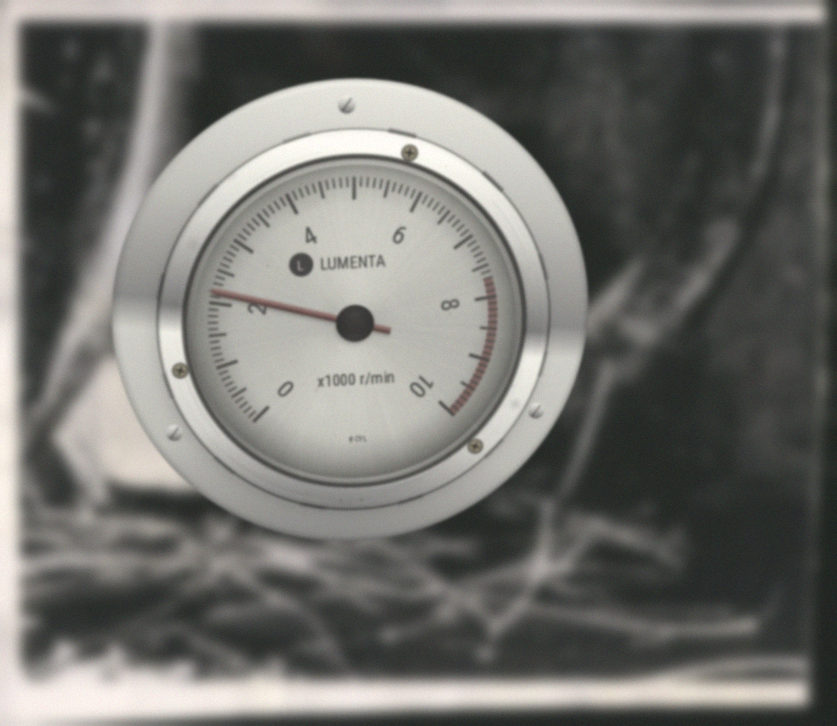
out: 2200,rpm
